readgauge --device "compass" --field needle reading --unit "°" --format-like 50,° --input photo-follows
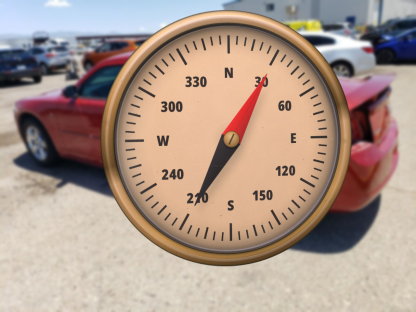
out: 30,°
